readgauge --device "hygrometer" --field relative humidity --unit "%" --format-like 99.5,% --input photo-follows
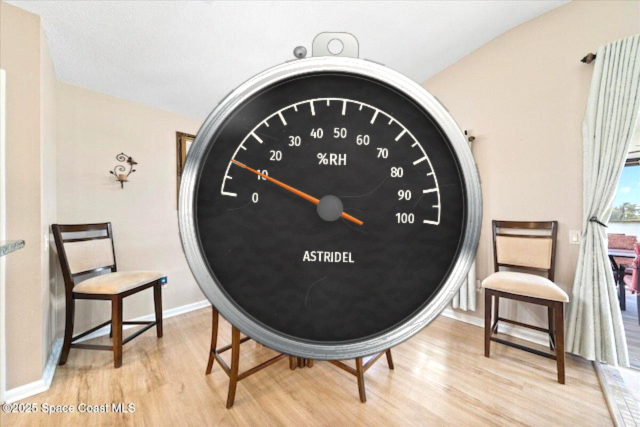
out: 10,%
